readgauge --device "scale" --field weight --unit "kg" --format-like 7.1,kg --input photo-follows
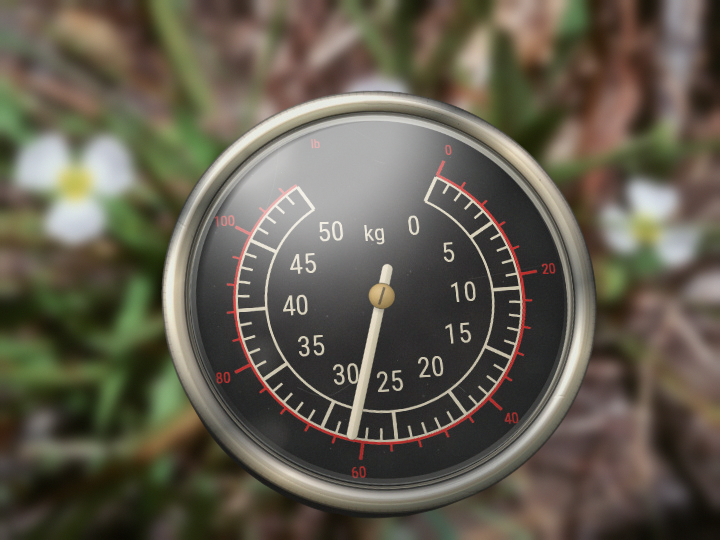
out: 28,kg
